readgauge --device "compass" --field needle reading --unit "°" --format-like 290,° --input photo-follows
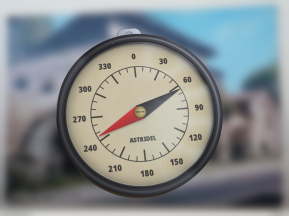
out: 245,°
